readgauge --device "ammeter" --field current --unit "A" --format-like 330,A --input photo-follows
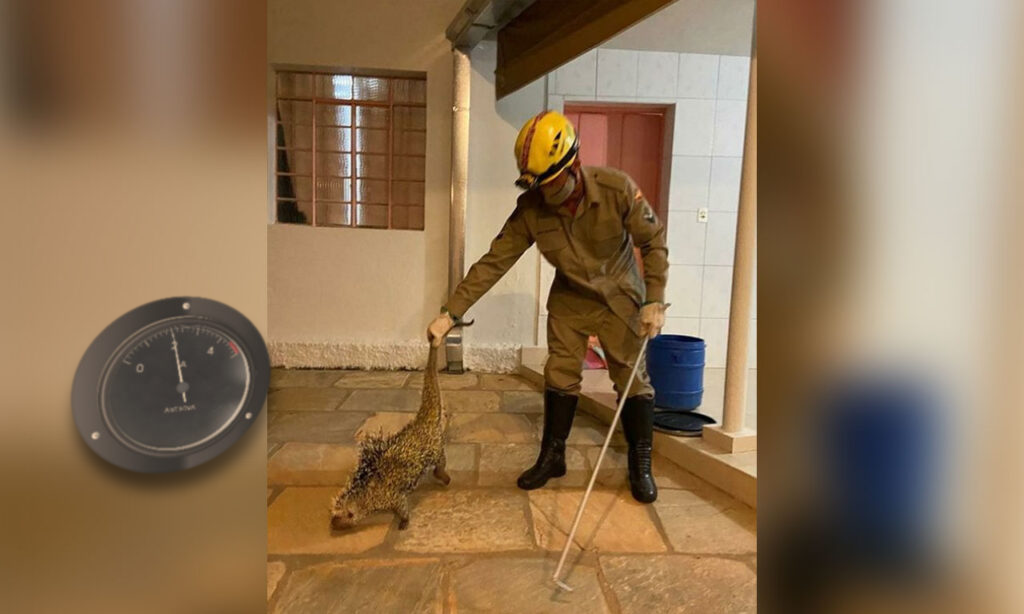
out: 2,A
